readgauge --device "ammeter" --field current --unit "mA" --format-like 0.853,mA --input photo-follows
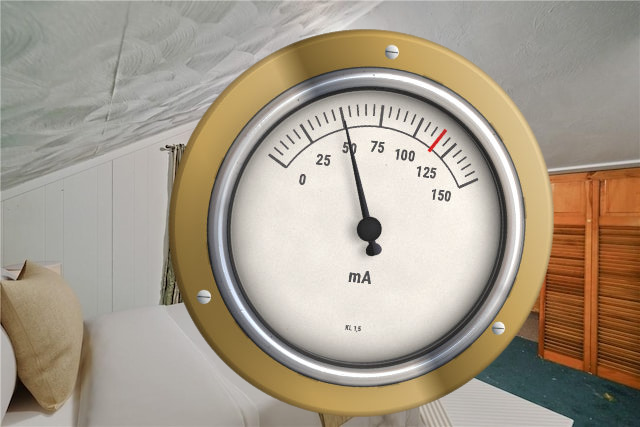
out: 50,mA
